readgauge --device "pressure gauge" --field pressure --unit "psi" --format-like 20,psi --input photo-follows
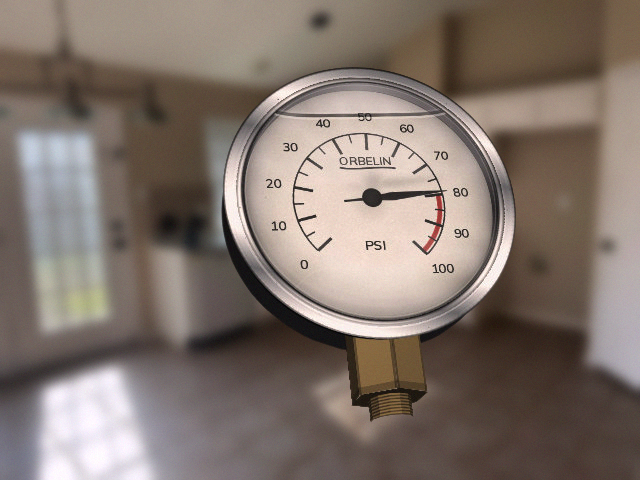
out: 80,psi
